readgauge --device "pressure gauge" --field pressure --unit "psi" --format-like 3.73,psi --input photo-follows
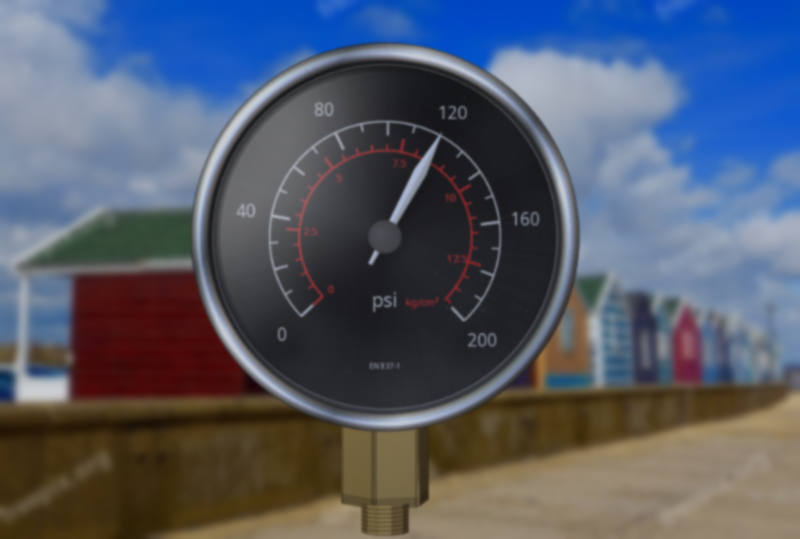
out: 120,psi
